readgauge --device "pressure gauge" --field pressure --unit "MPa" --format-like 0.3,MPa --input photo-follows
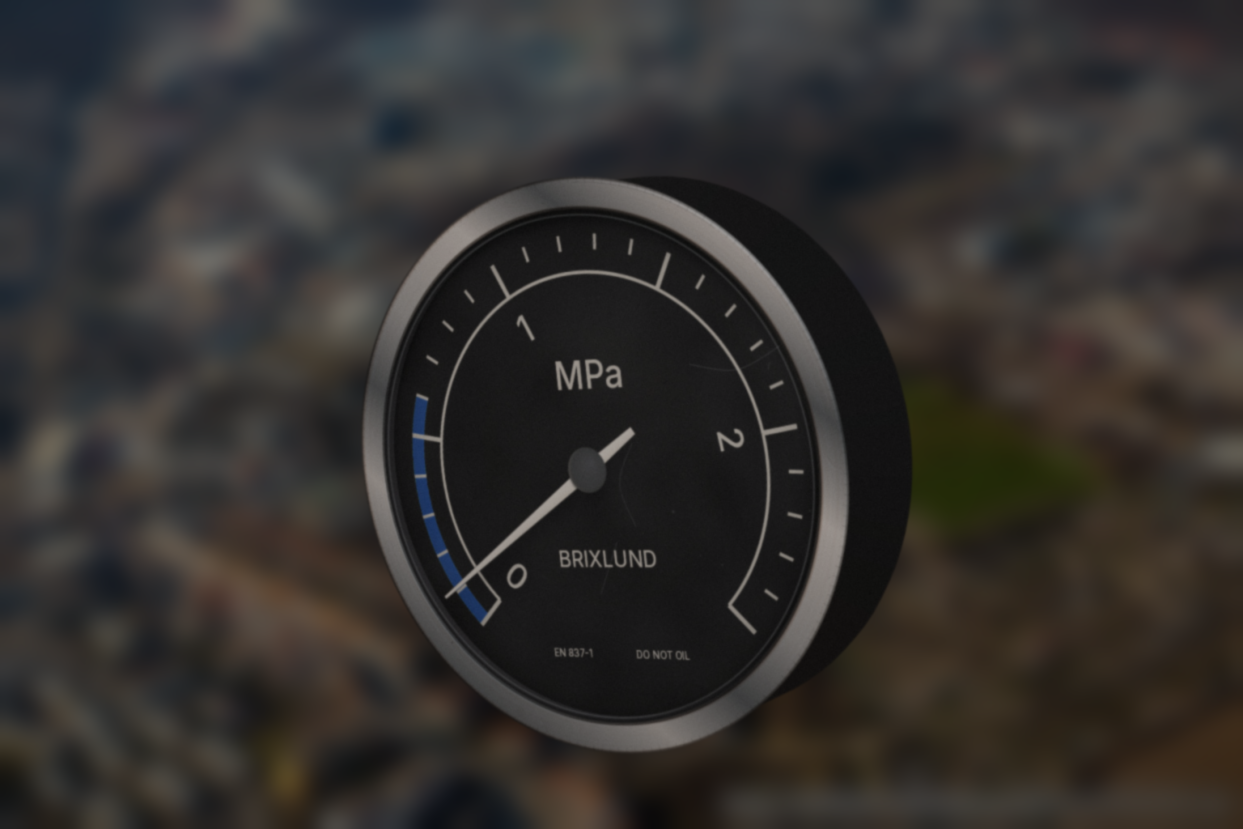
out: 0.1,MPa
